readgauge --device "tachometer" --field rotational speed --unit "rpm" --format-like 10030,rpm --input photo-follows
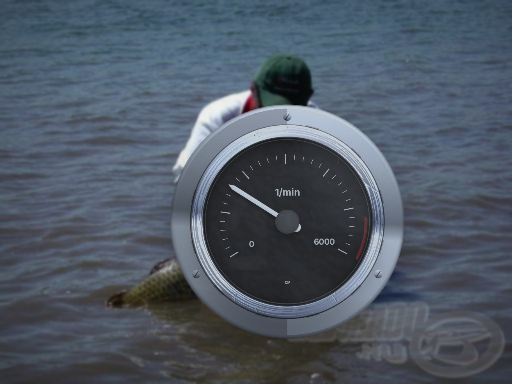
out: 1600,rpm
